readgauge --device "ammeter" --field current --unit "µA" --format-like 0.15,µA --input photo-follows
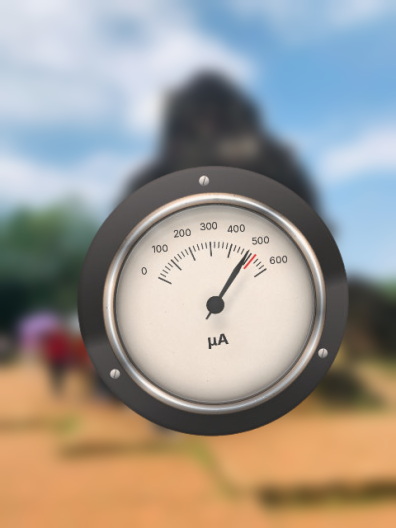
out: 480,µA
